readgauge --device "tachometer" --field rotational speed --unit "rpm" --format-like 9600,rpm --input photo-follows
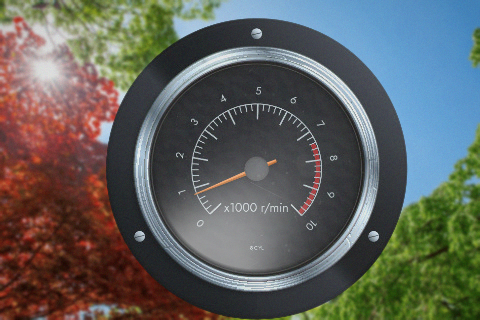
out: 800,rpm
